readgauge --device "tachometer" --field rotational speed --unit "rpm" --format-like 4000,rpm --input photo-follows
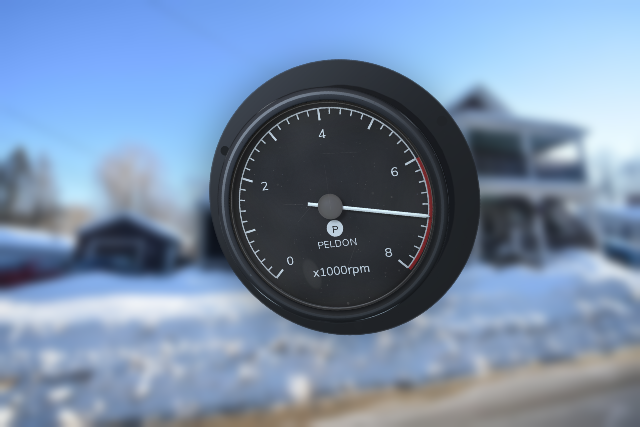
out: 7000,rpm
